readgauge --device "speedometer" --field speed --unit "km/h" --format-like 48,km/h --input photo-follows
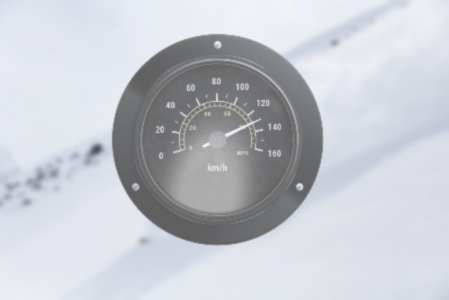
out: 130,km/h
